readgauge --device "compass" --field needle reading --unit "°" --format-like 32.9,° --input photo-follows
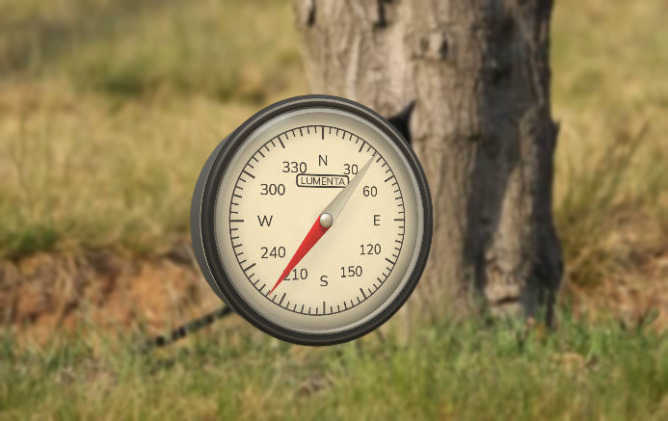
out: 220,°
